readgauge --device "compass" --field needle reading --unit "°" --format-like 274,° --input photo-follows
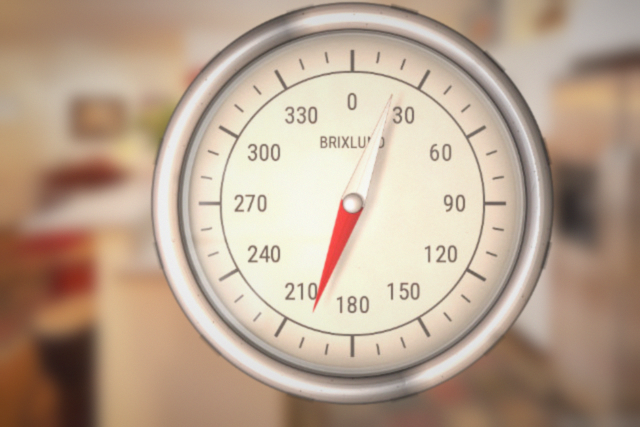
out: 200,°
